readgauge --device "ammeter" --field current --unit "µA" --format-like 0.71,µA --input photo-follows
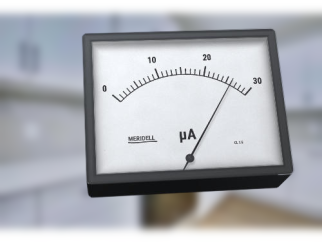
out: 26,µA
